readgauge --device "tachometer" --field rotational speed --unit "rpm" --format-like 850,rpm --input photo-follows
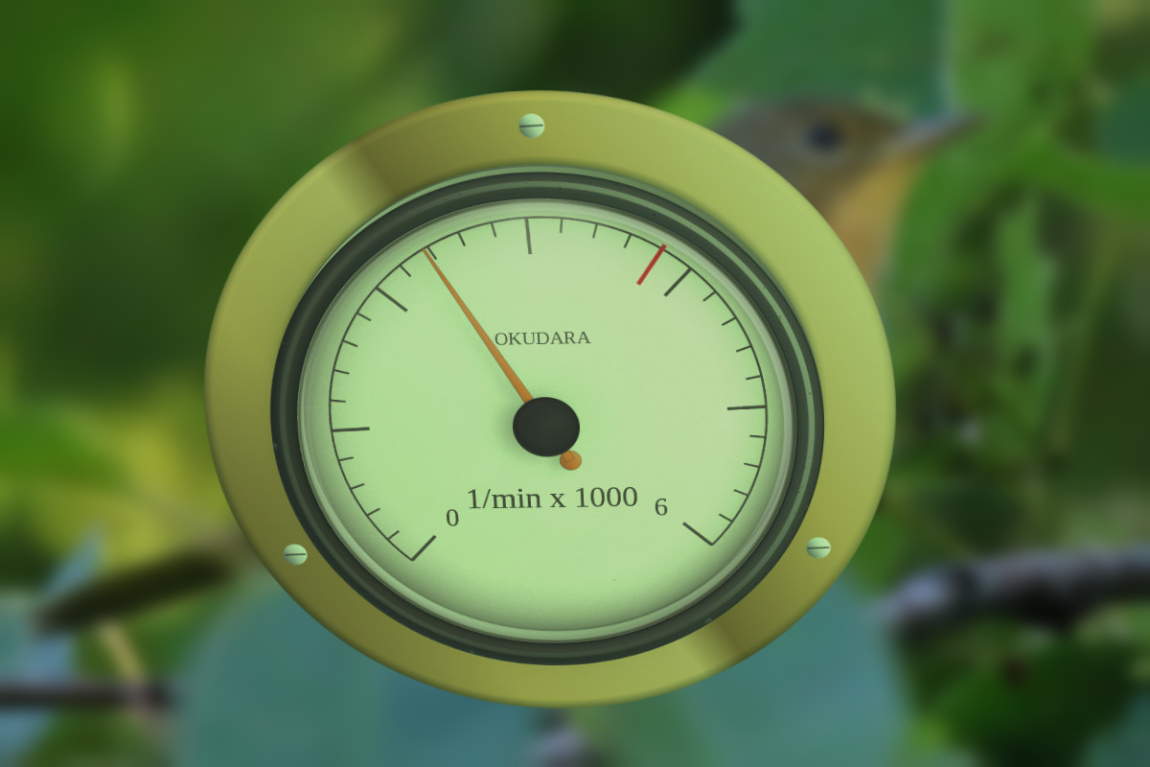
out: 2400,rpm
